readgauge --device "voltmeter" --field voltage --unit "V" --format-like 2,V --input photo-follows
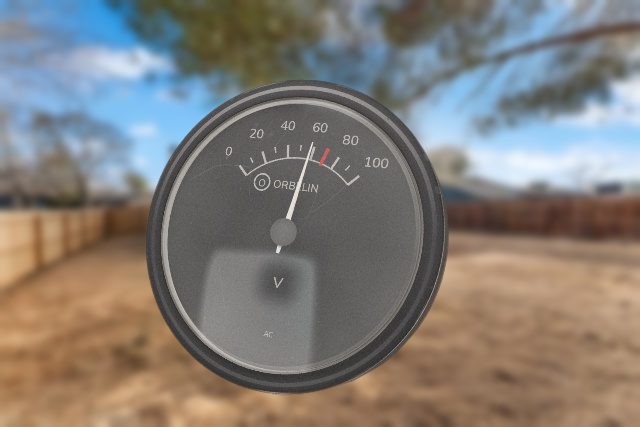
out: 60,V
